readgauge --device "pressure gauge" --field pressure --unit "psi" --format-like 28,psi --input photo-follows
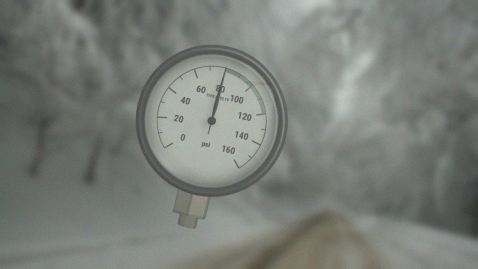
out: 80,psi
